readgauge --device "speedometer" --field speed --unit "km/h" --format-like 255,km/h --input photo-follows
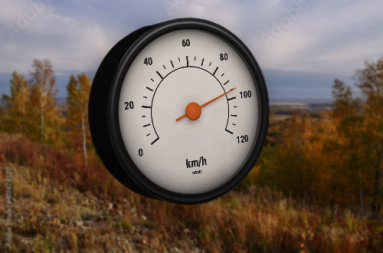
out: 95,km/h
